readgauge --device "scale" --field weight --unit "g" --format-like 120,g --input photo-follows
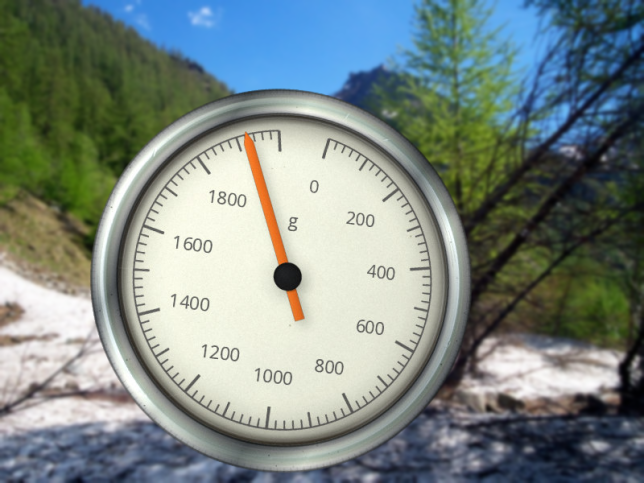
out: 1920,g
